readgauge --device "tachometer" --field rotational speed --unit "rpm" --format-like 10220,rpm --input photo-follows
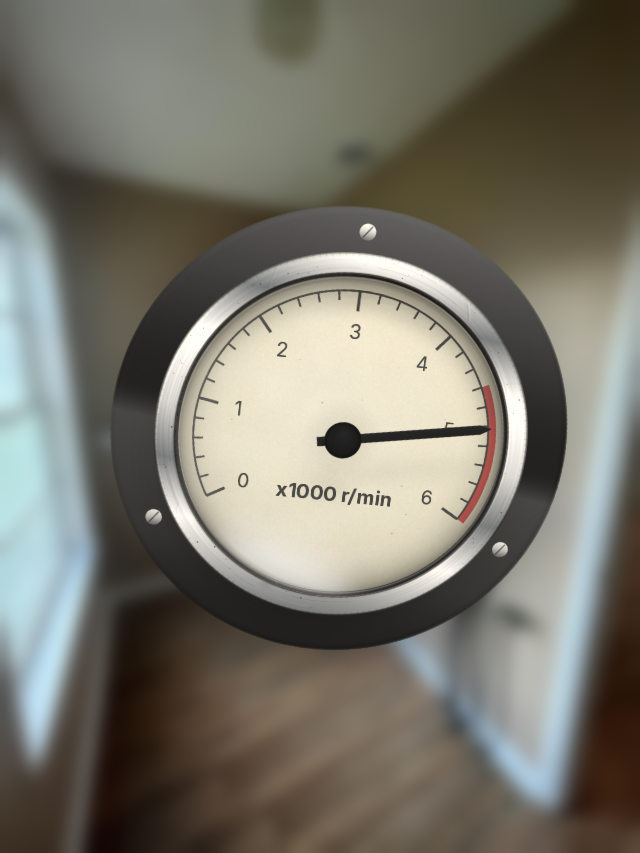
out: 5000,rpm
